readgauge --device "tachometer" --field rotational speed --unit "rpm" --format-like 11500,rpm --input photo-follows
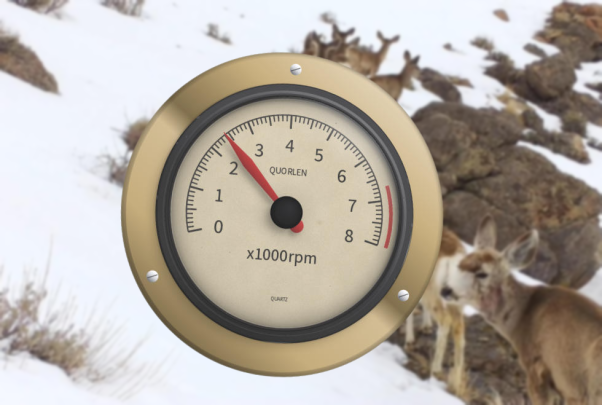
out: 2400,rpm
